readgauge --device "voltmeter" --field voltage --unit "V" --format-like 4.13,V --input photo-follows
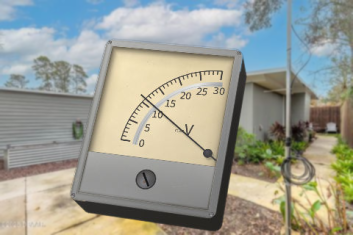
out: 11,V
